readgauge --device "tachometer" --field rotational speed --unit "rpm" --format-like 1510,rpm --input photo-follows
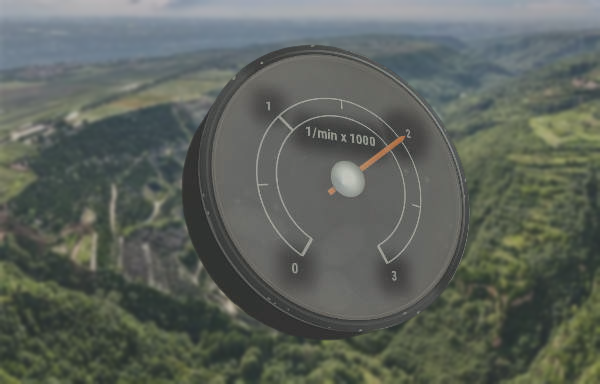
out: 2000,rpm
